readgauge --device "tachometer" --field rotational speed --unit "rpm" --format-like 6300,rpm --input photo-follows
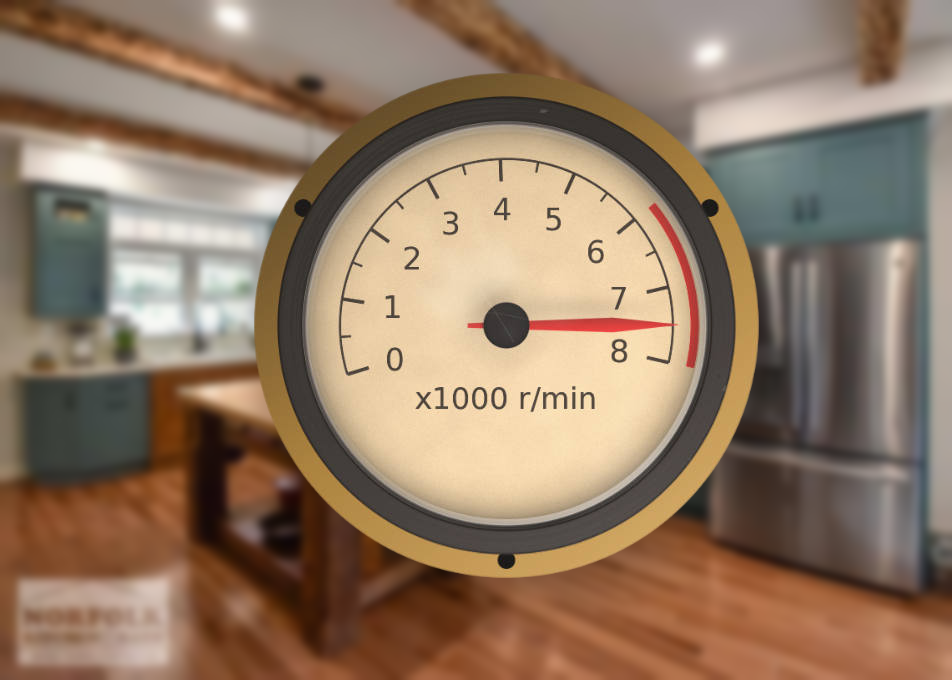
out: 7500,rpm
